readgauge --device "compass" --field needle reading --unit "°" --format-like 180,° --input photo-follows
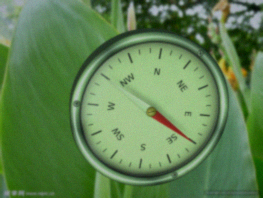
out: 120,°
